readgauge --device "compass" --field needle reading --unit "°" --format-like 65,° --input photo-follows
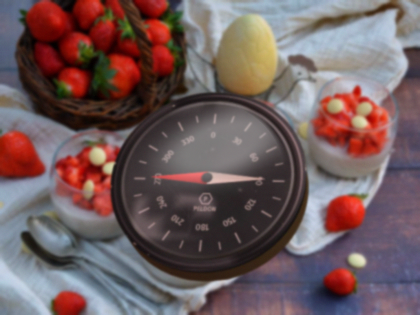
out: 270,°
